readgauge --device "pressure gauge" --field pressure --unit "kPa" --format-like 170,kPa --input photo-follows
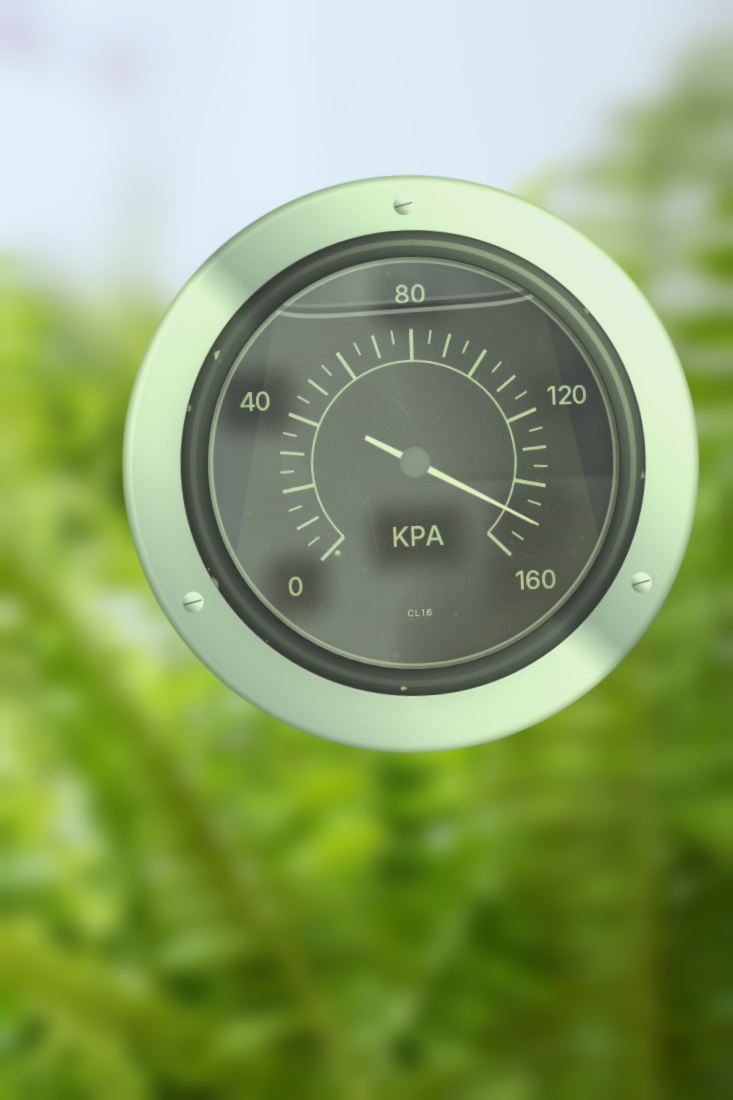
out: 150,kPa
